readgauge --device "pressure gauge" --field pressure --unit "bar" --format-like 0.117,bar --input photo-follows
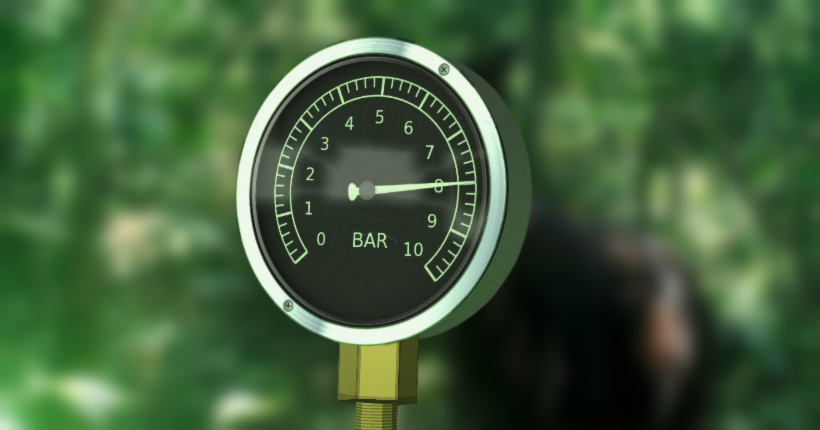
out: 8,bar
